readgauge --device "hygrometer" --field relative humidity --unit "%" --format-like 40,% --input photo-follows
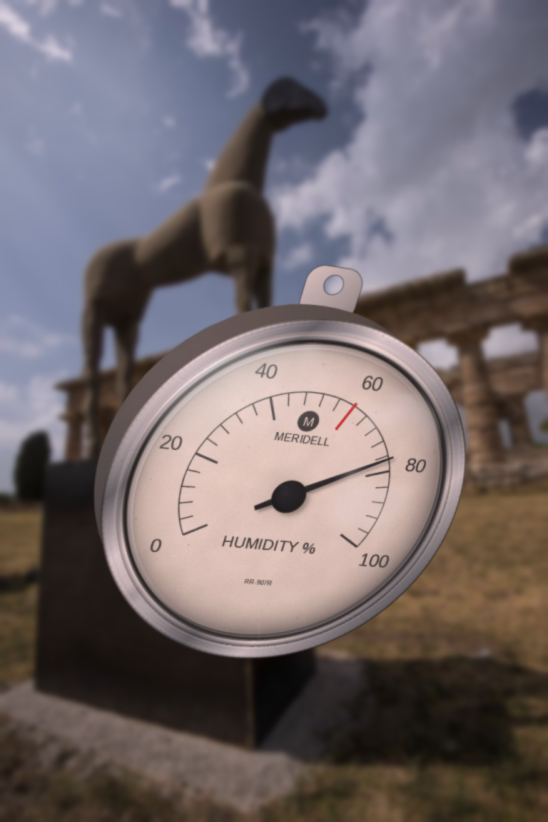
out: 76,%
